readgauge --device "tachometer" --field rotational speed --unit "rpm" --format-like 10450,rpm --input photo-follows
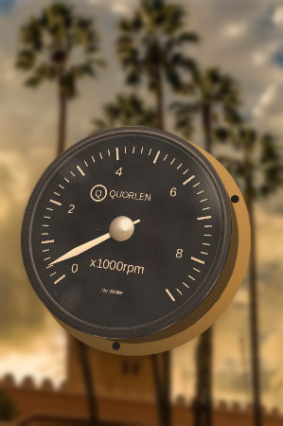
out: 400,rpm
